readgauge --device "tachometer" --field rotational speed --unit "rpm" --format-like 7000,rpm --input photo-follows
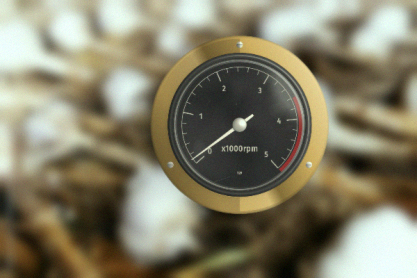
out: 100,rpm
